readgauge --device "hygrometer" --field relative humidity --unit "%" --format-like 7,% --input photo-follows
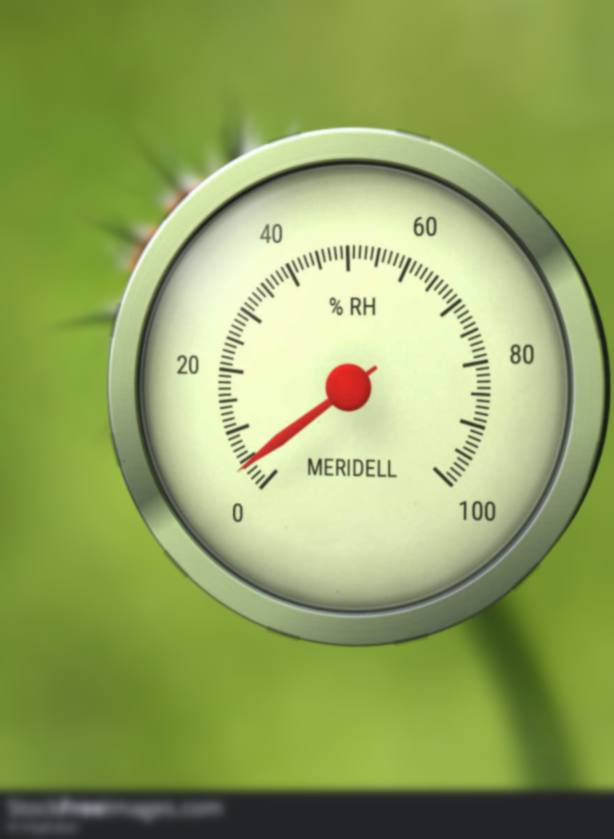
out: 4,%
